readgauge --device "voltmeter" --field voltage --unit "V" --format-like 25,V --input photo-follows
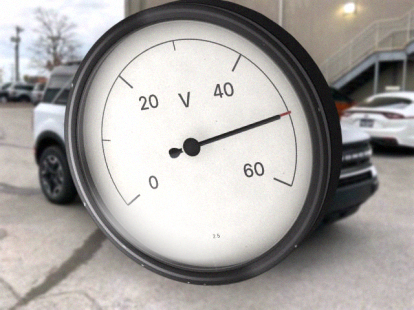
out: 50,V
